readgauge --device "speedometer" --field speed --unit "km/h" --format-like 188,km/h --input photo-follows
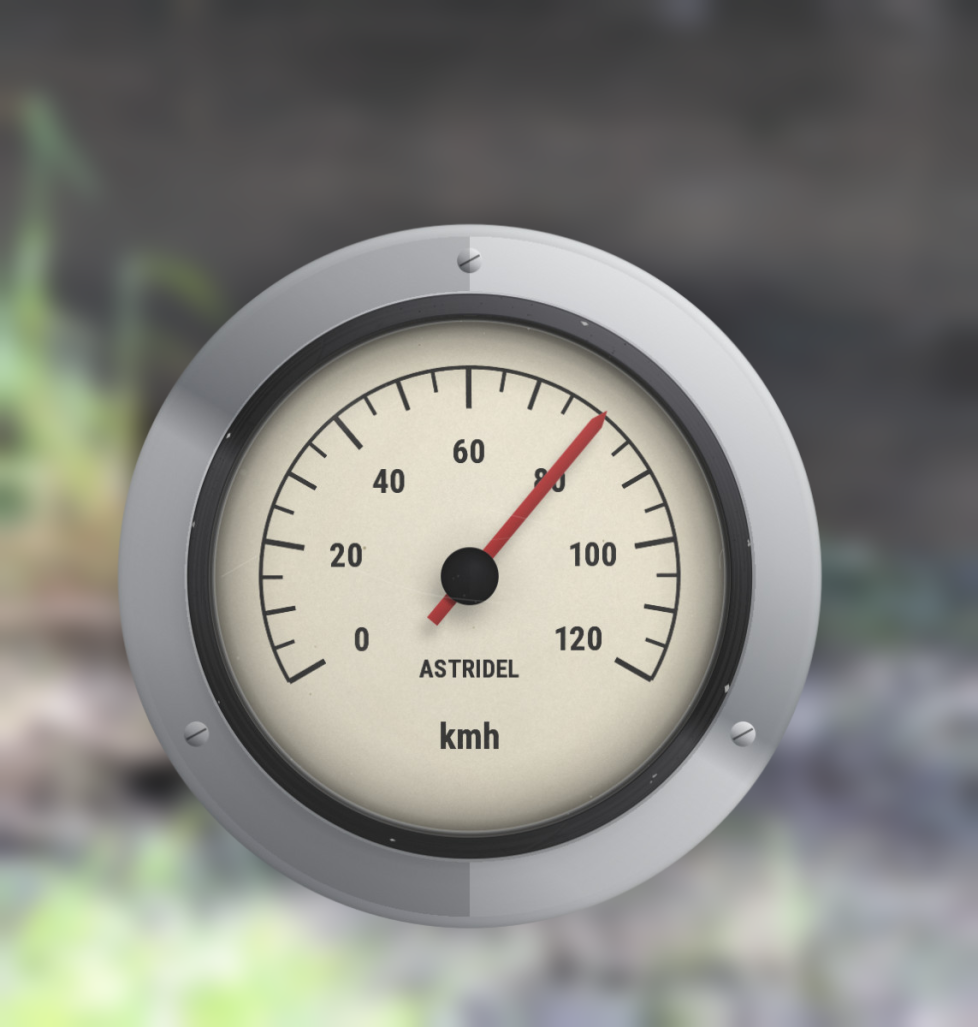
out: 80,km/h
